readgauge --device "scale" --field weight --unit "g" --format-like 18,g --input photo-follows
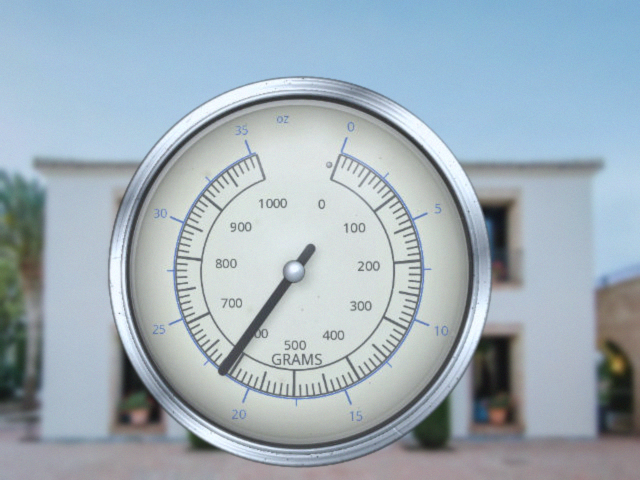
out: 610,g
